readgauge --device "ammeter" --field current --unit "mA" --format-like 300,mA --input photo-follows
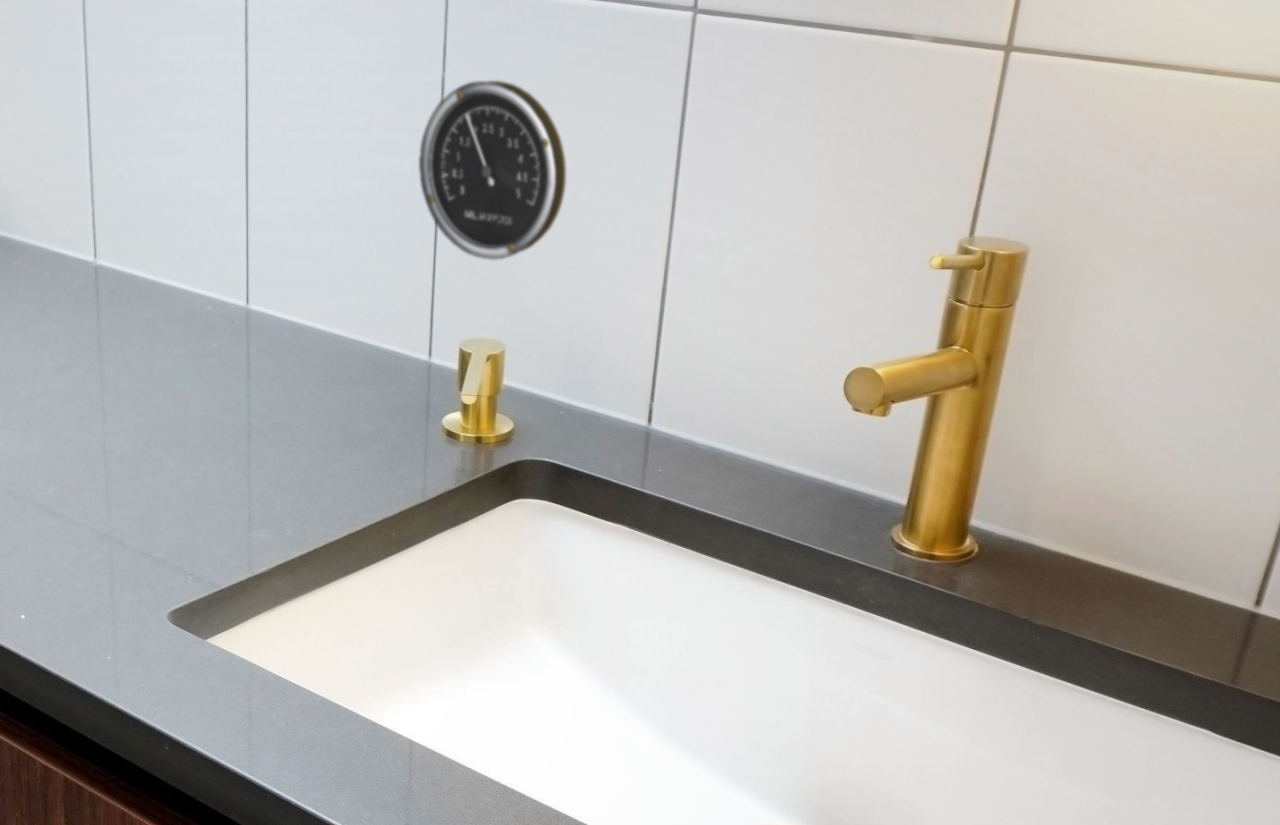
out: 2,mA
